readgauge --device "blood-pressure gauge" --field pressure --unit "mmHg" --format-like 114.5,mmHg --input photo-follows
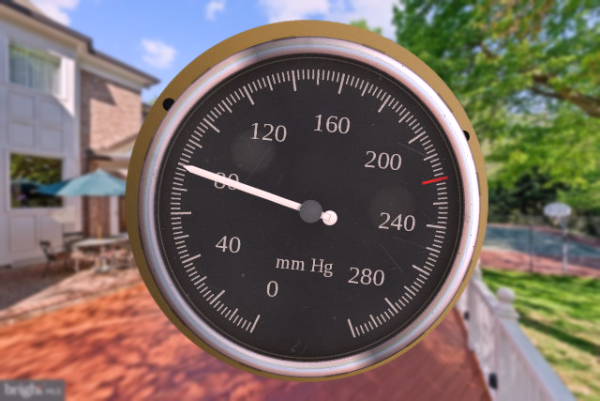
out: 80,mmHg
